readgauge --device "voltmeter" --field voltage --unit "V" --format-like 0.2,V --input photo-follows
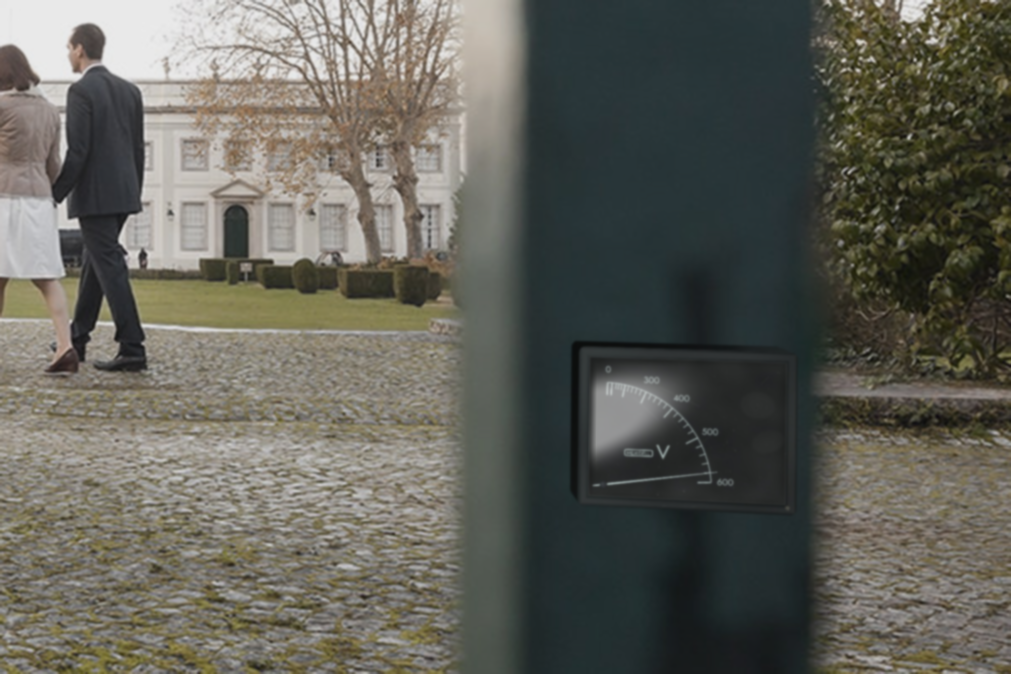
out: 580,V
